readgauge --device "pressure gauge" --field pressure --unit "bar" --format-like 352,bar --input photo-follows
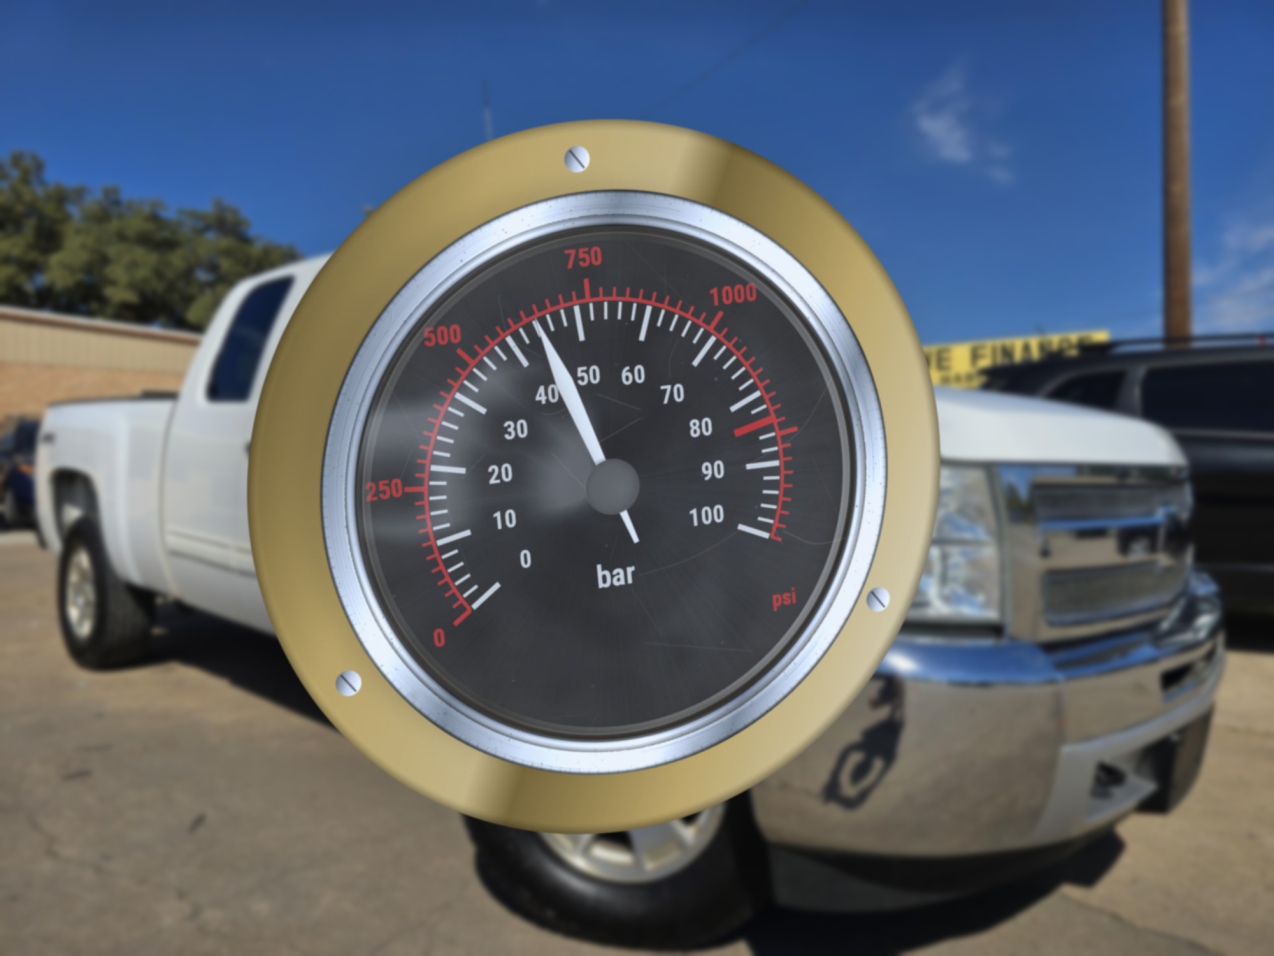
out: 44,bar
